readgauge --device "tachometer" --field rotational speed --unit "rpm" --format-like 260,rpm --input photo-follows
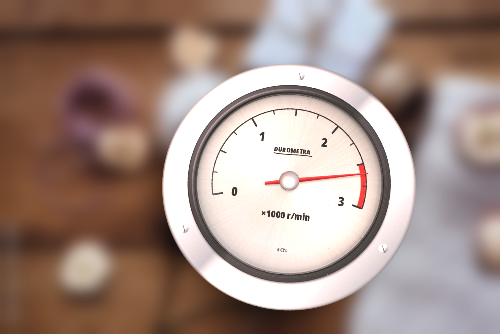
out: 2625,rpm
